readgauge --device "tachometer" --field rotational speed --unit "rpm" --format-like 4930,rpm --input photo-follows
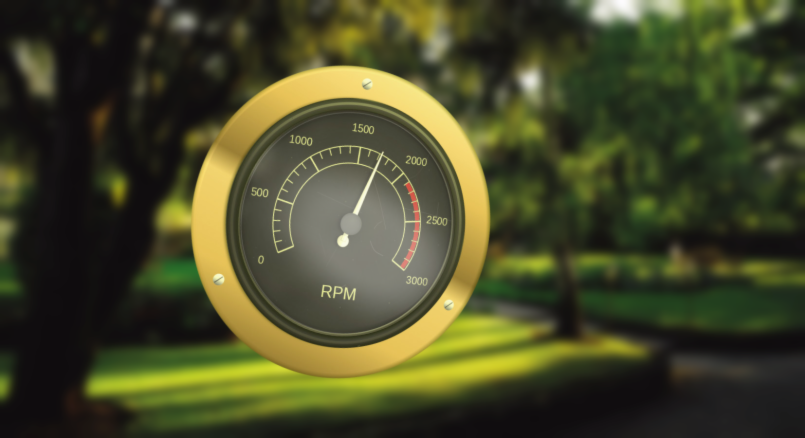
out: 1700,rpm
